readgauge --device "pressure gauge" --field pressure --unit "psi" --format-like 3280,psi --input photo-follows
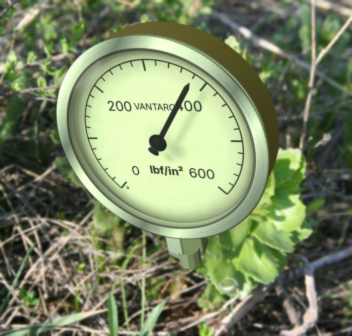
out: 380,psi
